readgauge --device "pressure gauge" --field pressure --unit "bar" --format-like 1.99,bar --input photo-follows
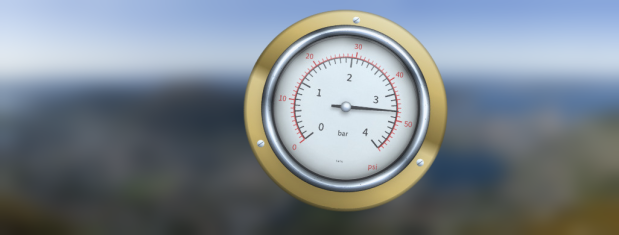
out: 3.3,bar
